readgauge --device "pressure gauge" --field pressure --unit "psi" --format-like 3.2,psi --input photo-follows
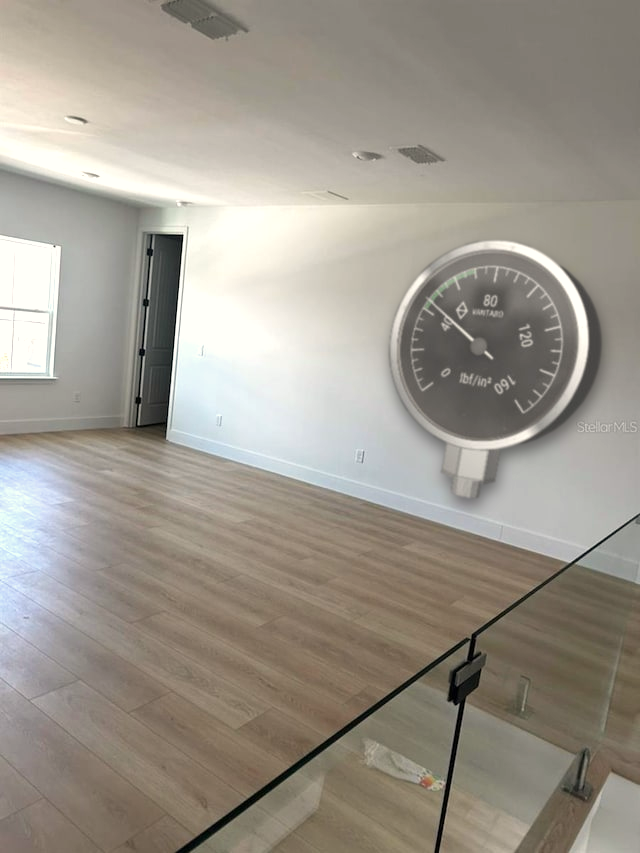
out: 45,psi
